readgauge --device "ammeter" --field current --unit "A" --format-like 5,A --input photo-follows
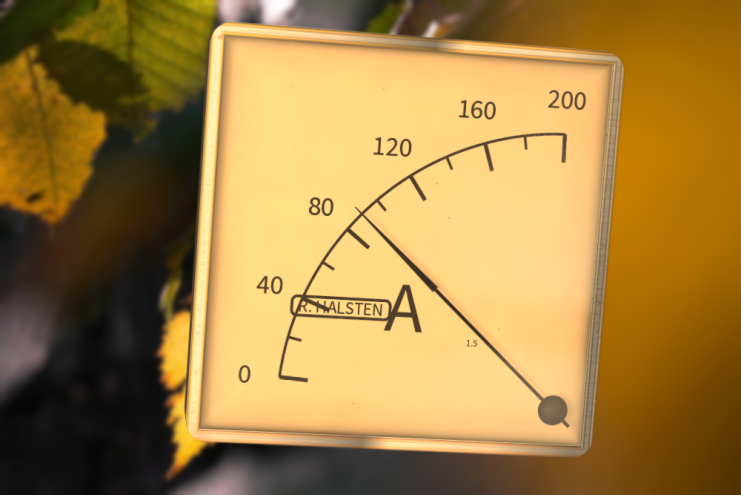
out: 90,A
